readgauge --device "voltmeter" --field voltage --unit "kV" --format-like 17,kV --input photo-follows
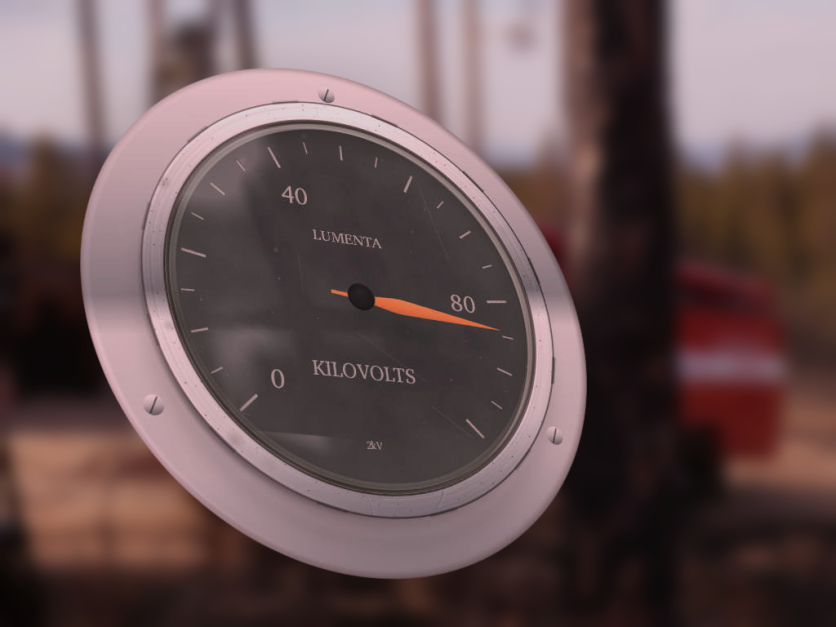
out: 85,kV
